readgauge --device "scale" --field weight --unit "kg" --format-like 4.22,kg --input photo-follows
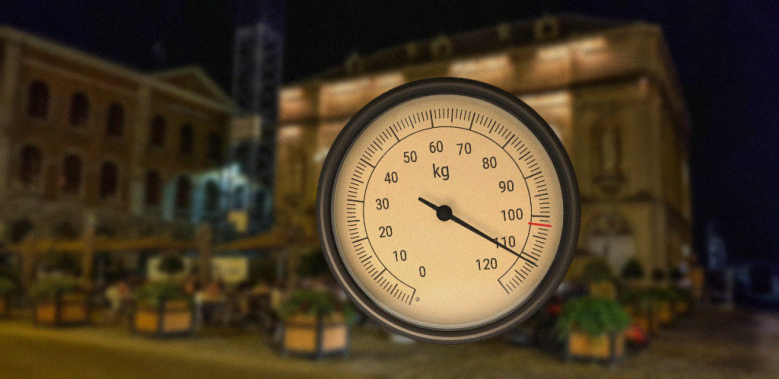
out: 111,kg
